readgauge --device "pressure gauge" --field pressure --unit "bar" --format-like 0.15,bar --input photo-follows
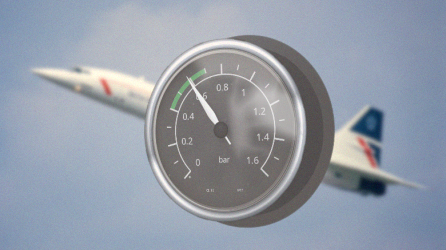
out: 0.6,bar
